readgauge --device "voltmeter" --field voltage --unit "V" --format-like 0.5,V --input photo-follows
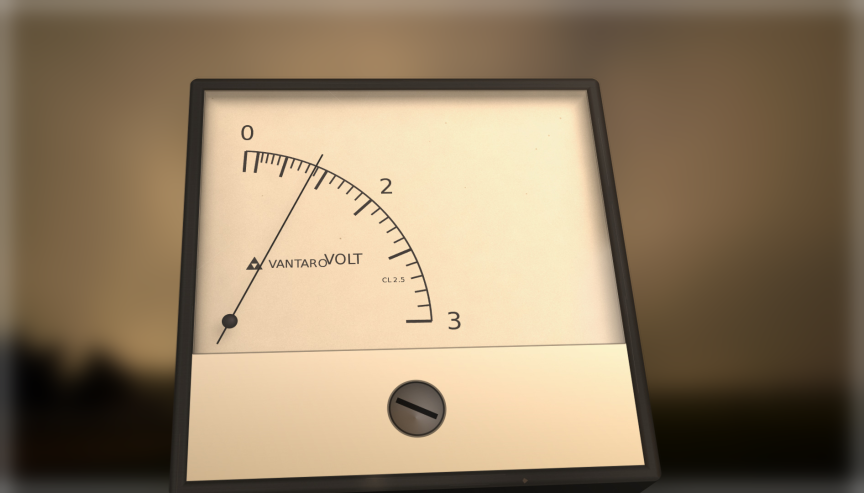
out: 1.4,V
